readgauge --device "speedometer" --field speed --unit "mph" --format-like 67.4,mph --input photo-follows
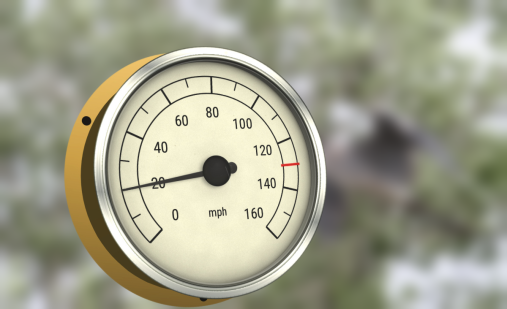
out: 20,mph
